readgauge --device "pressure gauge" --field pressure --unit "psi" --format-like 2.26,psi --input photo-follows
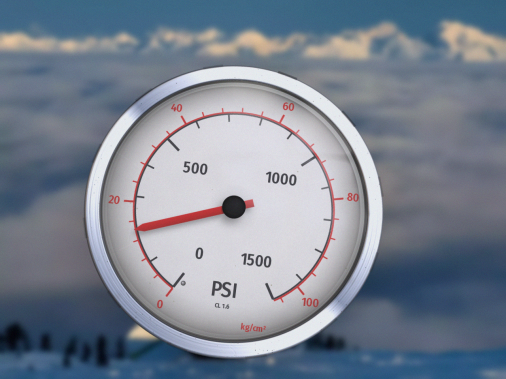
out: 200,psi
